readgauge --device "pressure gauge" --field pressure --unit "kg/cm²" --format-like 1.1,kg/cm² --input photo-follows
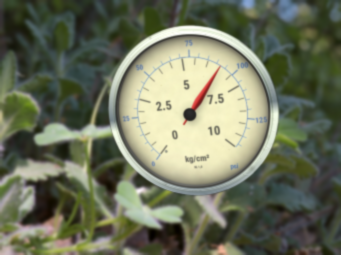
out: 6.5,kg/cm²
